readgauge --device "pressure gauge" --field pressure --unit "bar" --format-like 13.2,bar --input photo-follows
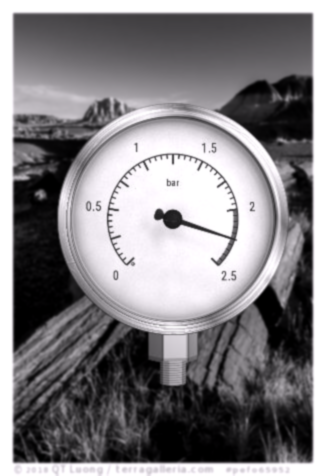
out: 2.25,bar
